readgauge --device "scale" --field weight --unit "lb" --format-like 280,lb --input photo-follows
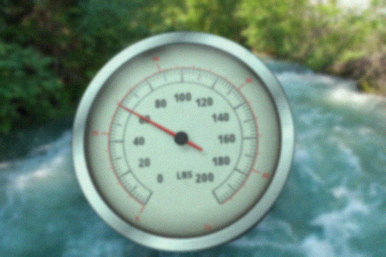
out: 60,lb
